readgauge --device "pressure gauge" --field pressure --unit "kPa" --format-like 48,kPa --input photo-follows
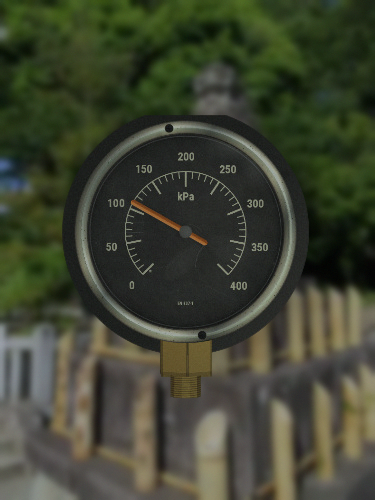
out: 110,kPa
